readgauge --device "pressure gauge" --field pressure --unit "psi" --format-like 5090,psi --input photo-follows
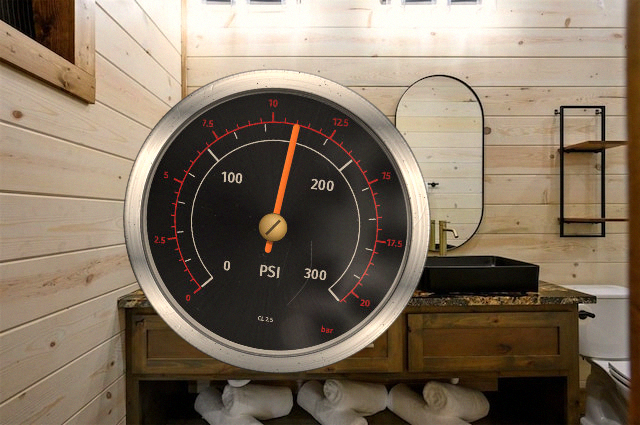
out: 160,psi
